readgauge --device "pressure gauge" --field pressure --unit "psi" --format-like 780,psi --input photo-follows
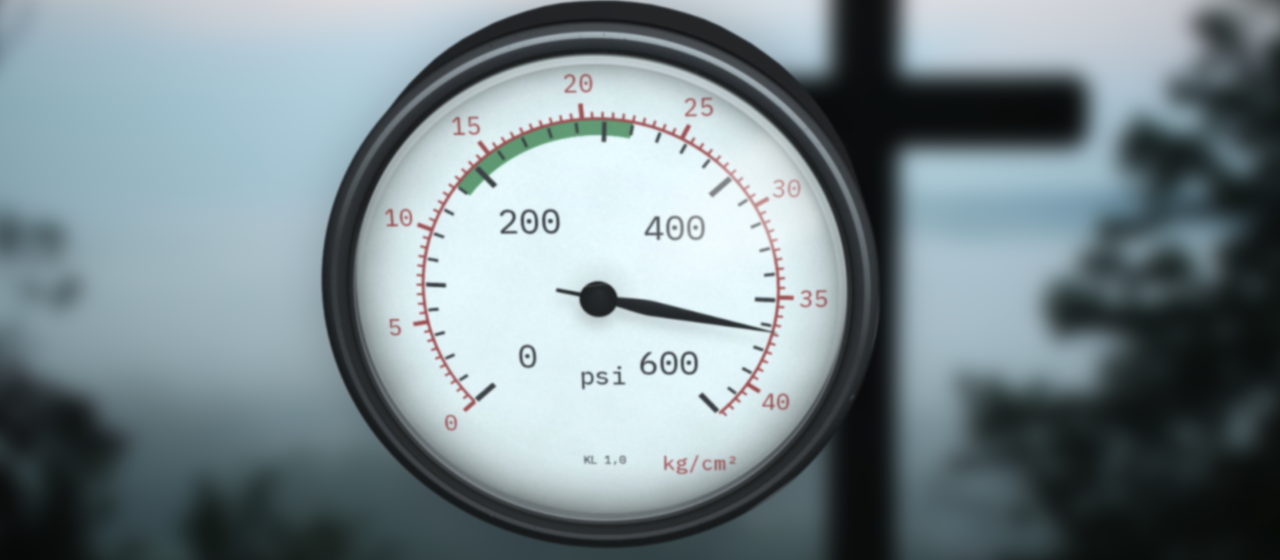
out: 520,psi
